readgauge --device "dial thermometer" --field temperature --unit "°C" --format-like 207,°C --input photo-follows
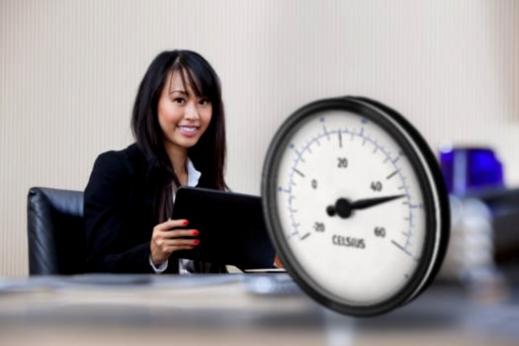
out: 46,°C
